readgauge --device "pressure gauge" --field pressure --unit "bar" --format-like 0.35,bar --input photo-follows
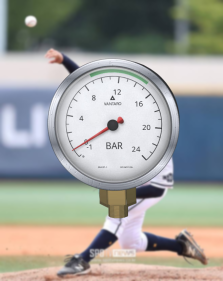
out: 0,bar
